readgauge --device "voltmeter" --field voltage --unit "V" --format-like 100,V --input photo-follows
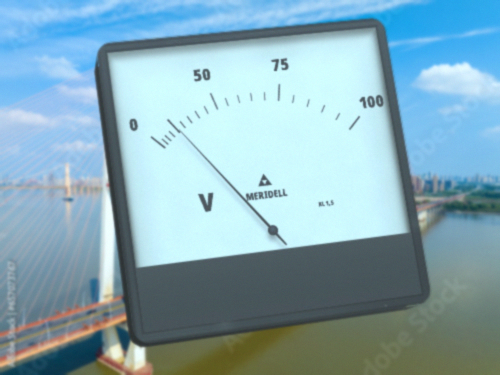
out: 25,V
